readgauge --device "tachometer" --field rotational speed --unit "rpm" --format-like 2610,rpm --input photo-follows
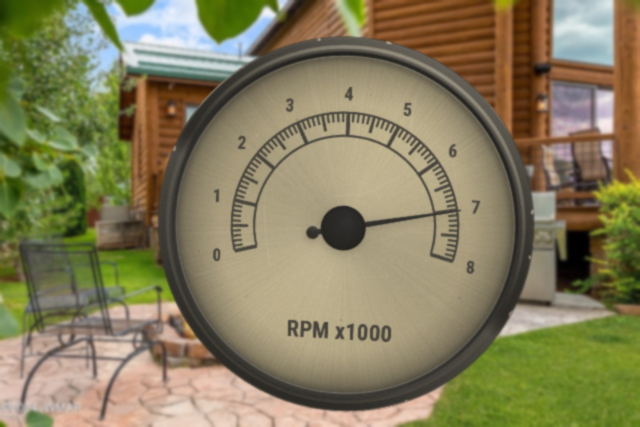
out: 7000,rpm
